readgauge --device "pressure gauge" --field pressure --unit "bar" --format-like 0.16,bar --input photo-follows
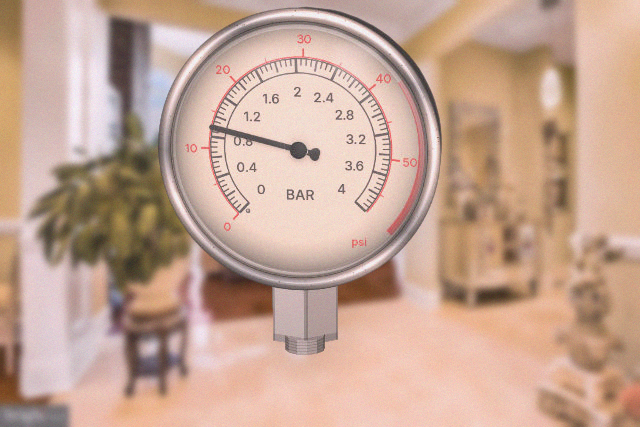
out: 0.9,bar
